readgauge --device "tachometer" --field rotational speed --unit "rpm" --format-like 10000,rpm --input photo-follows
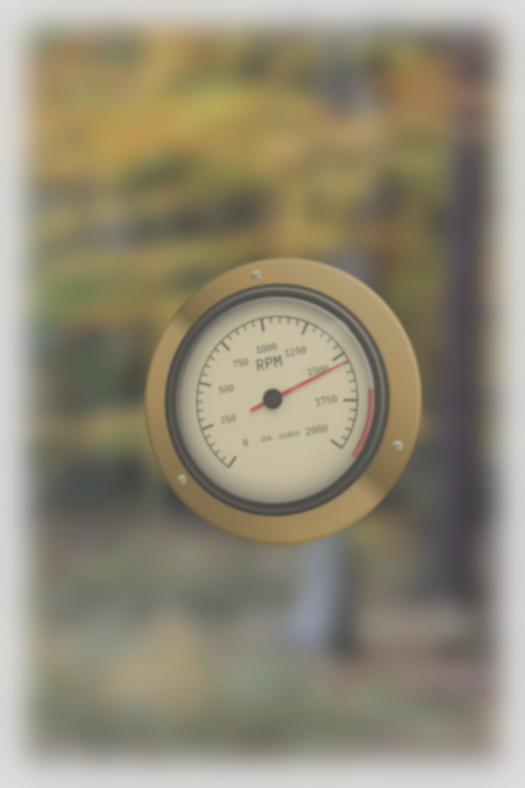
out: 1550,rpm
